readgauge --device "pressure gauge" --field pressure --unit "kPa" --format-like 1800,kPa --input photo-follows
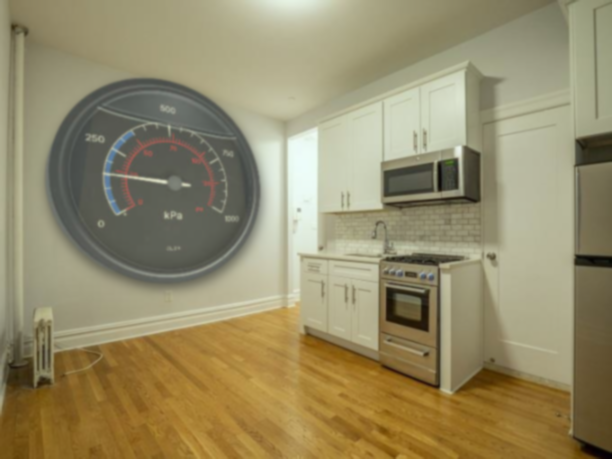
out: 150,kPa
